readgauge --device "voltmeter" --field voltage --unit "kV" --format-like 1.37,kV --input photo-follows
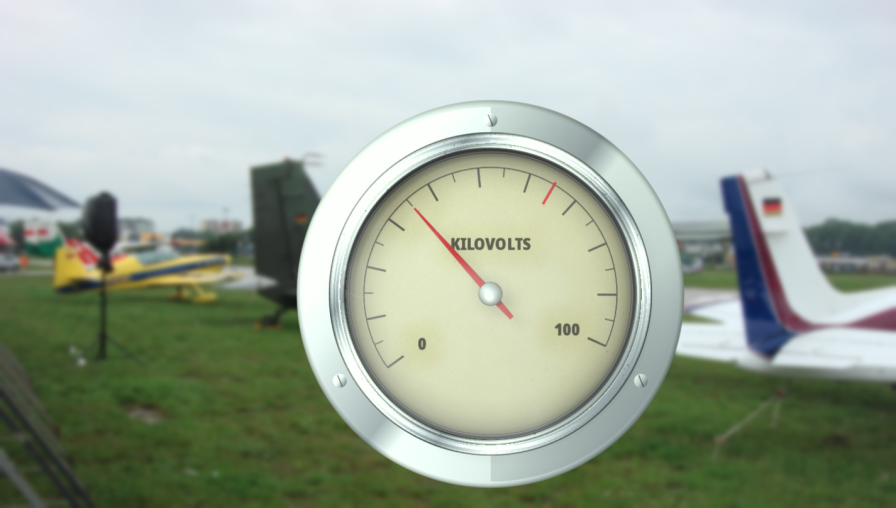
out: 35,kV
